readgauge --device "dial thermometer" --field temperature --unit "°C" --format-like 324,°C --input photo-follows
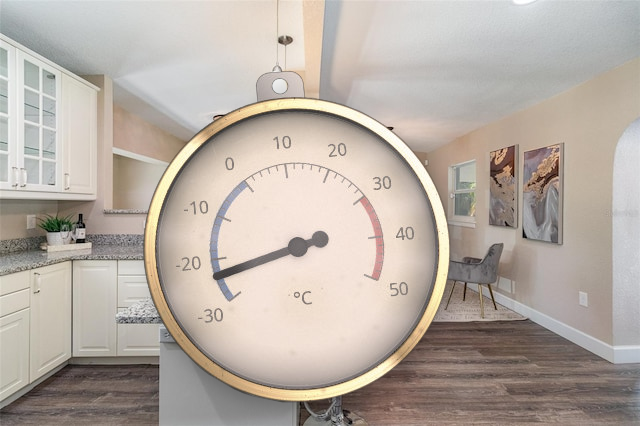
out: -24,°C
